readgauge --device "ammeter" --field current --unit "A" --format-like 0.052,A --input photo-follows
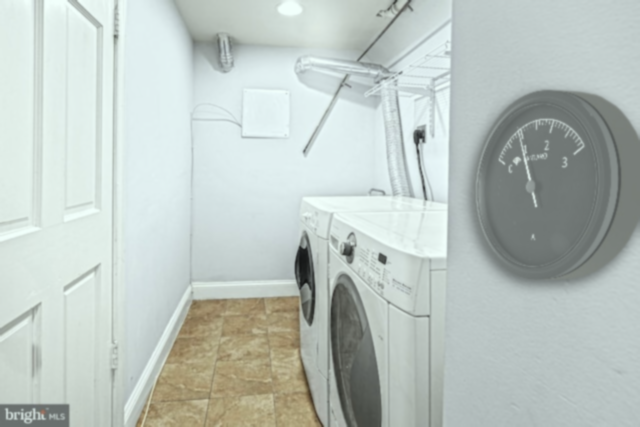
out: 1,A
